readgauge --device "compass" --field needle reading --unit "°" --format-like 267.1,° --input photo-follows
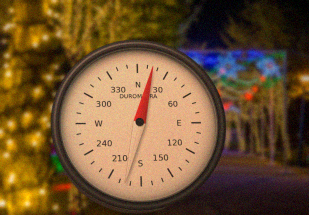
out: 15,°
